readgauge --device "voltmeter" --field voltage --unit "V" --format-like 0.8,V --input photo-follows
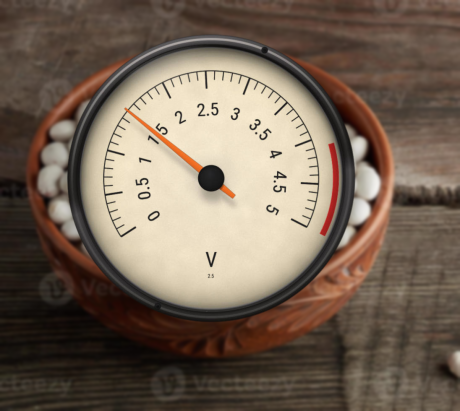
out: 1.5,V
